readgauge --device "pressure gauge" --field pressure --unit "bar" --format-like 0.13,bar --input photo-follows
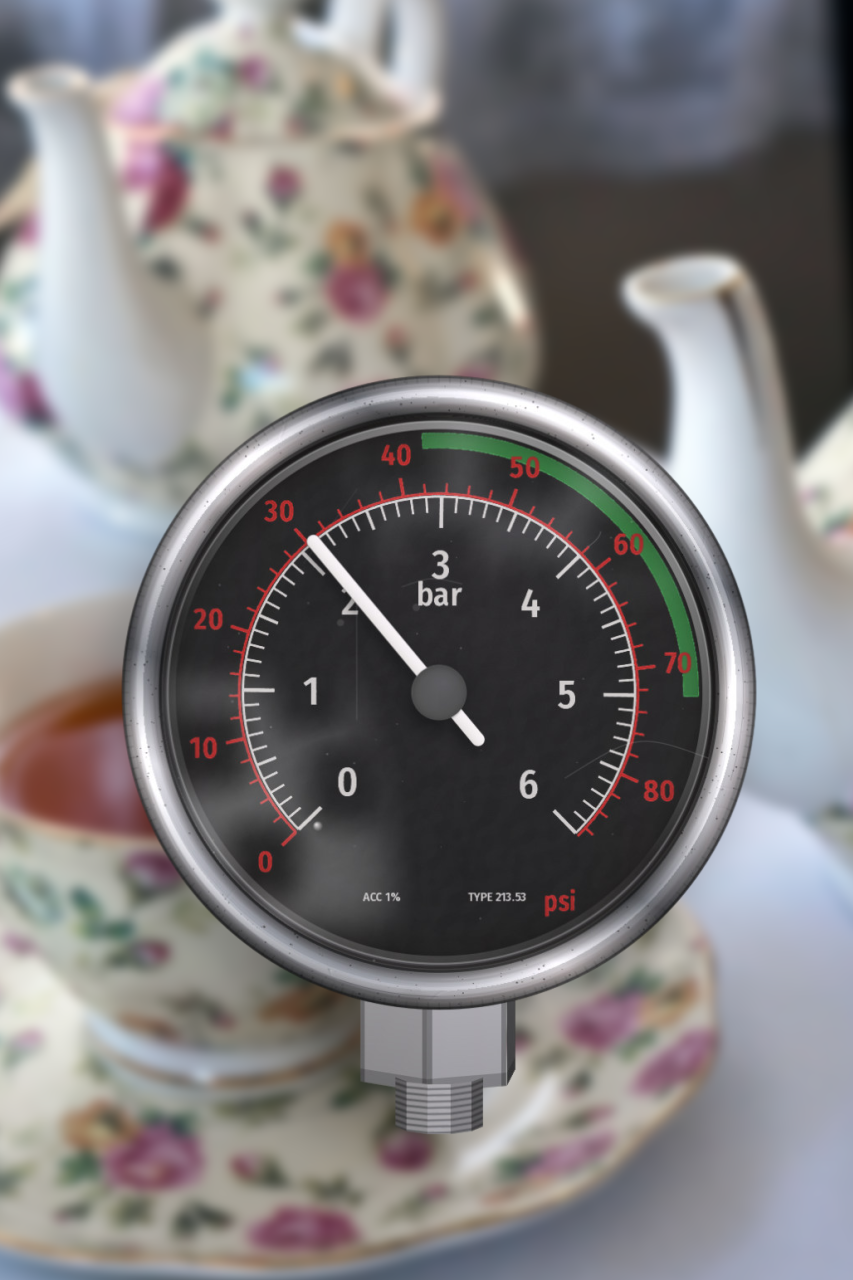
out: 2.1,bar
